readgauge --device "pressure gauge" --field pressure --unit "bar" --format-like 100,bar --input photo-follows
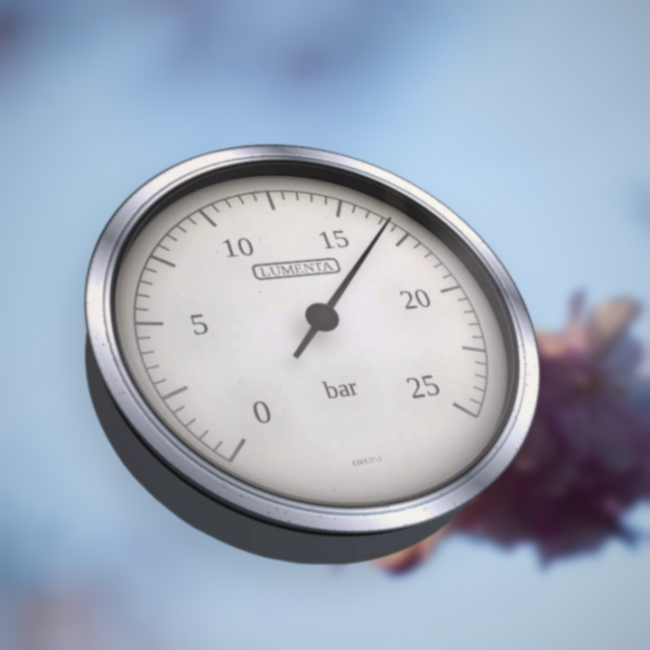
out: 16.75,bar
